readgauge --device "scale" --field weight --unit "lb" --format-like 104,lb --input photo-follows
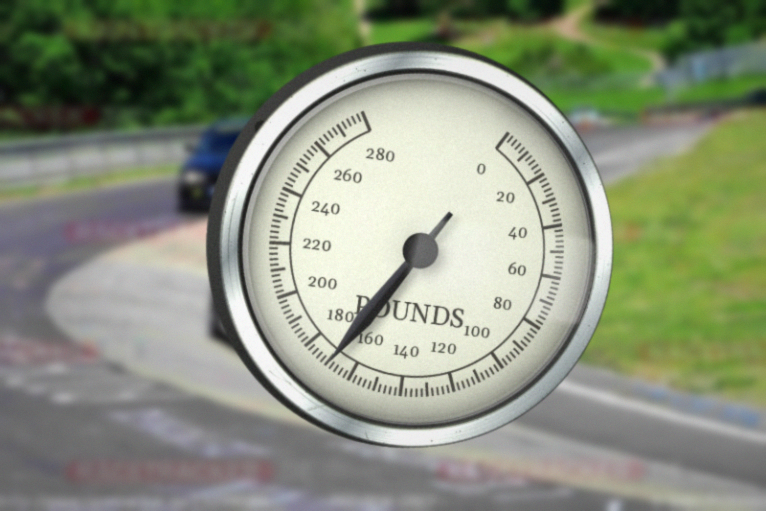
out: 170,lb
